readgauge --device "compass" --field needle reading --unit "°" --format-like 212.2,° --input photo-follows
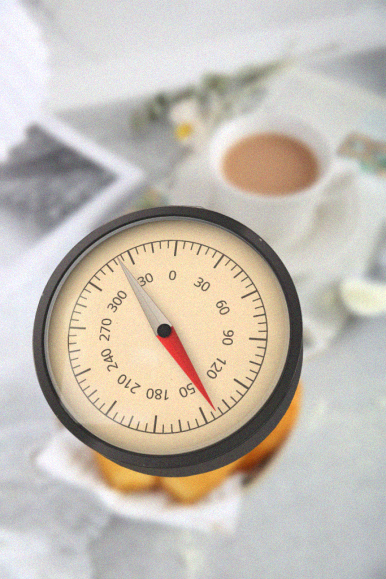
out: 142.5,°
